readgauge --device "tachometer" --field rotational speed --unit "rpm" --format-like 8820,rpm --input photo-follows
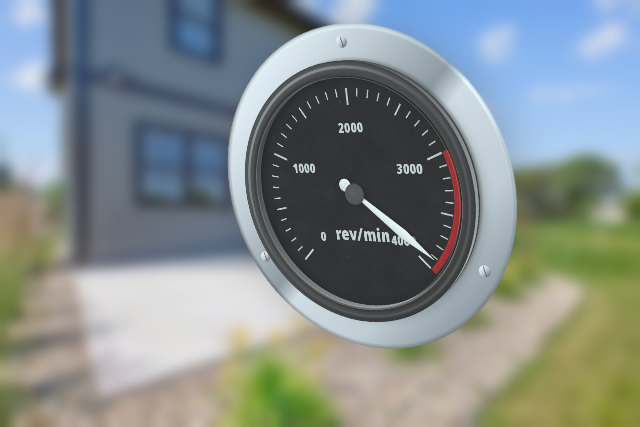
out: 3900,rpm
